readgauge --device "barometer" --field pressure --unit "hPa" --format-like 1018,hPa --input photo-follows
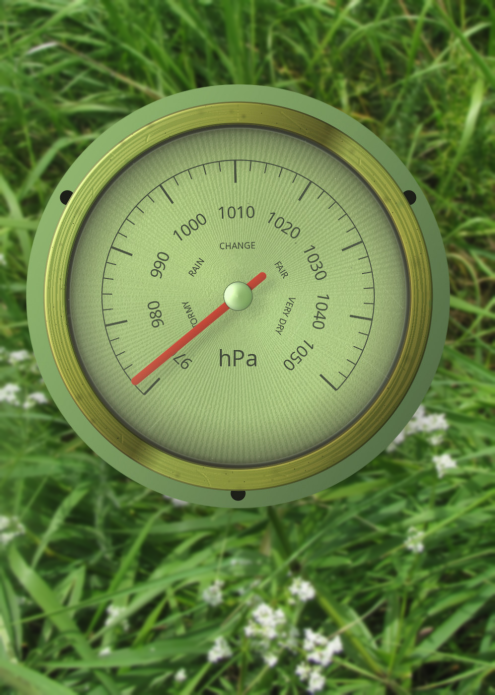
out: 972,hPa
